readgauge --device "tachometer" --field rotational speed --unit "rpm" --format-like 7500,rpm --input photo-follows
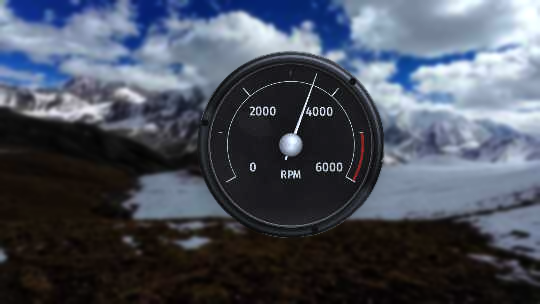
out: 3500,rpm
